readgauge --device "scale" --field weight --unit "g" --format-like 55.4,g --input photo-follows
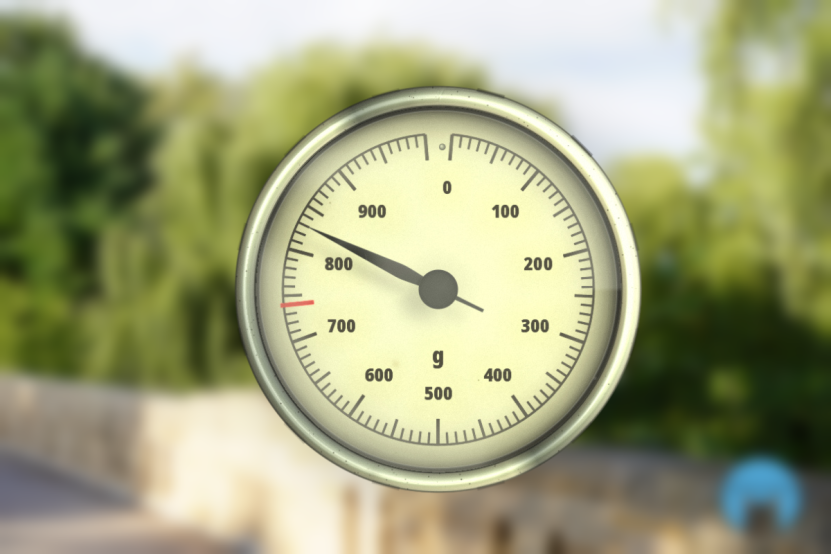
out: 830,g
